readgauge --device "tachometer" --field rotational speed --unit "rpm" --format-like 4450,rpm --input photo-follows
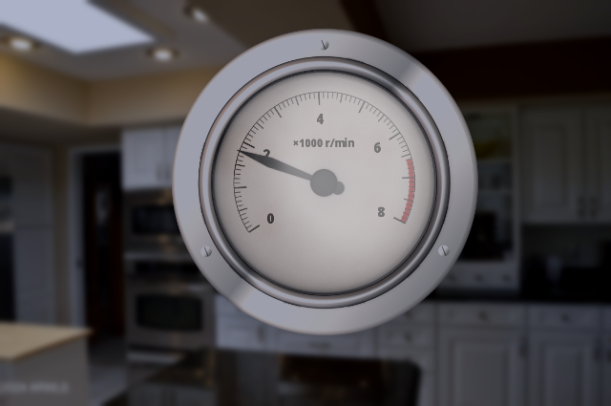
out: 1800,rpm
